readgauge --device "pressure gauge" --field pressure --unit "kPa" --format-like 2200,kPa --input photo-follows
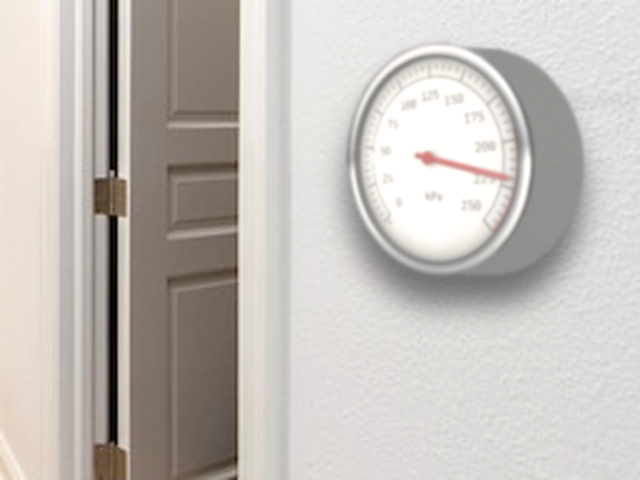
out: 220,kPa
